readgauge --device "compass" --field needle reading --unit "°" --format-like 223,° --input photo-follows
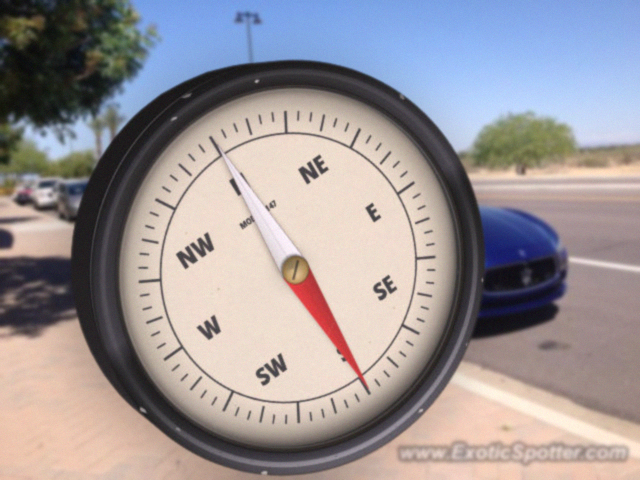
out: 180,°
